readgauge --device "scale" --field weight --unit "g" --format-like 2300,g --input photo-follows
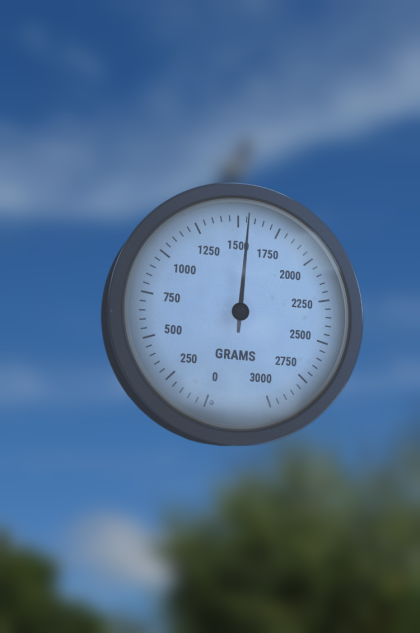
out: 1550,g
